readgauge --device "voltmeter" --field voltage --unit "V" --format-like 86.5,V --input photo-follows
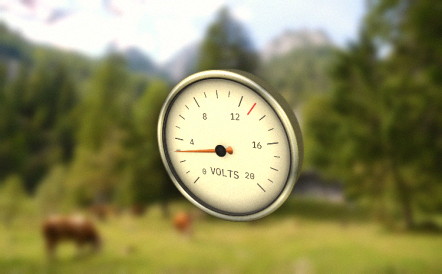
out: 3,V
